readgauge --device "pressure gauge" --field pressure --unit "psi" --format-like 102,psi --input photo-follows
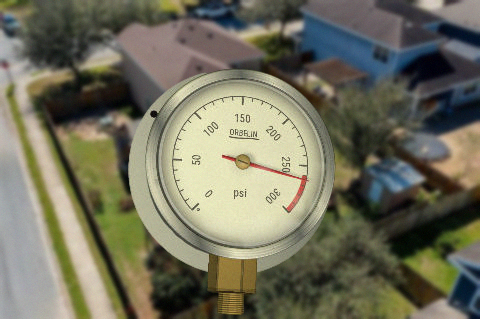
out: 265,psi
